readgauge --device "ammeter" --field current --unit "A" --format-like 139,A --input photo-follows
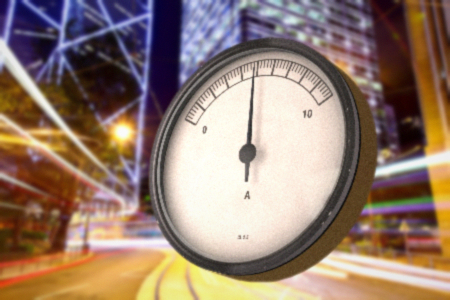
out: 5,A
